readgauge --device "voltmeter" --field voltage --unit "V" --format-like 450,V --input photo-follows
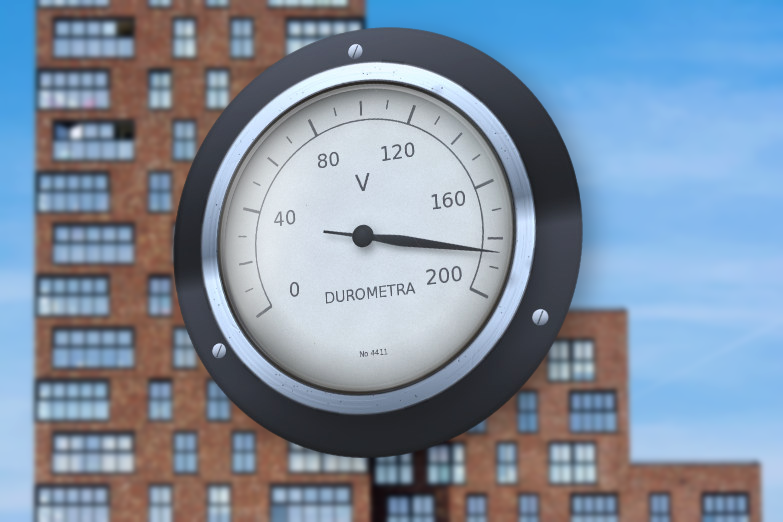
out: 185,V
